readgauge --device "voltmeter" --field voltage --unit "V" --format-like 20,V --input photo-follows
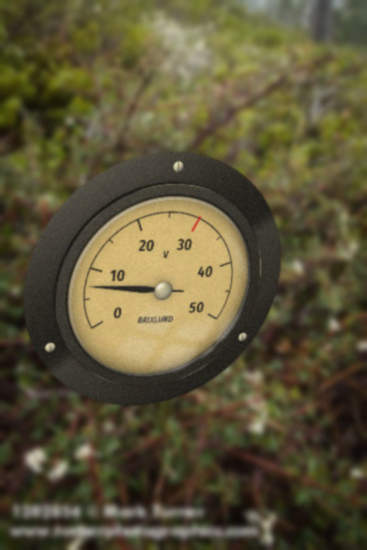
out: 7.5,V
